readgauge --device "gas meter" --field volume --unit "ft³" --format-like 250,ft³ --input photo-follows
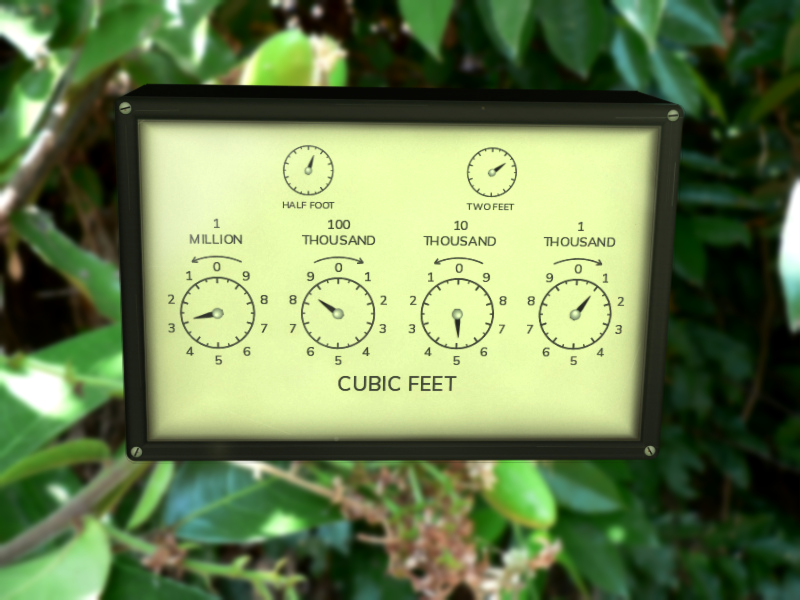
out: 285100,ft³
